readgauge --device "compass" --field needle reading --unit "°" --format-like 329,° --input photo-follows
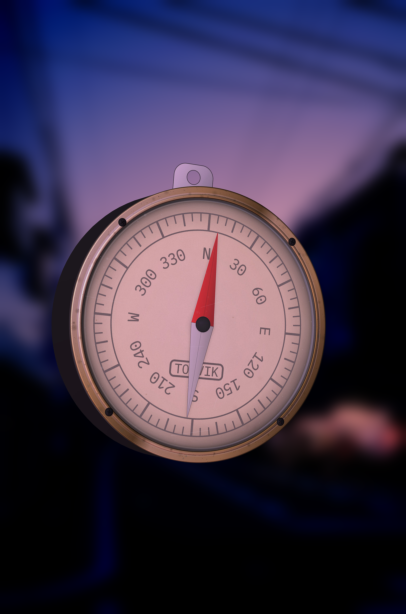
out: 5,°
